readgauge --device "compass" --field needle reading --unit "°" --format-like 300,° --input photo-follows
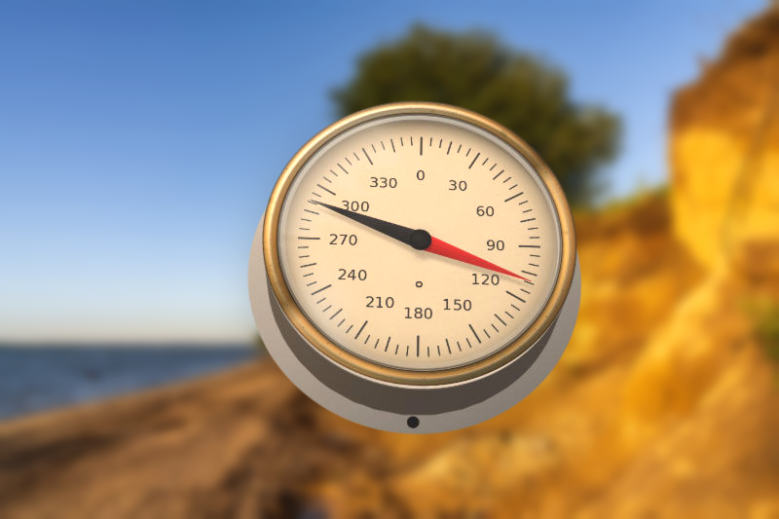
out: 110,°
